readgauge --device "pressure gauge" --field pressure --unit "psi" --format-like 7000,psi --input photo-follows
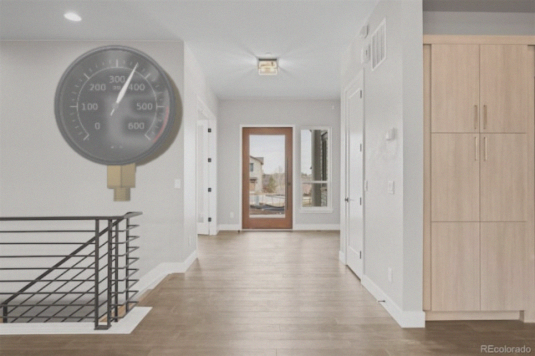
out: 360,psi
